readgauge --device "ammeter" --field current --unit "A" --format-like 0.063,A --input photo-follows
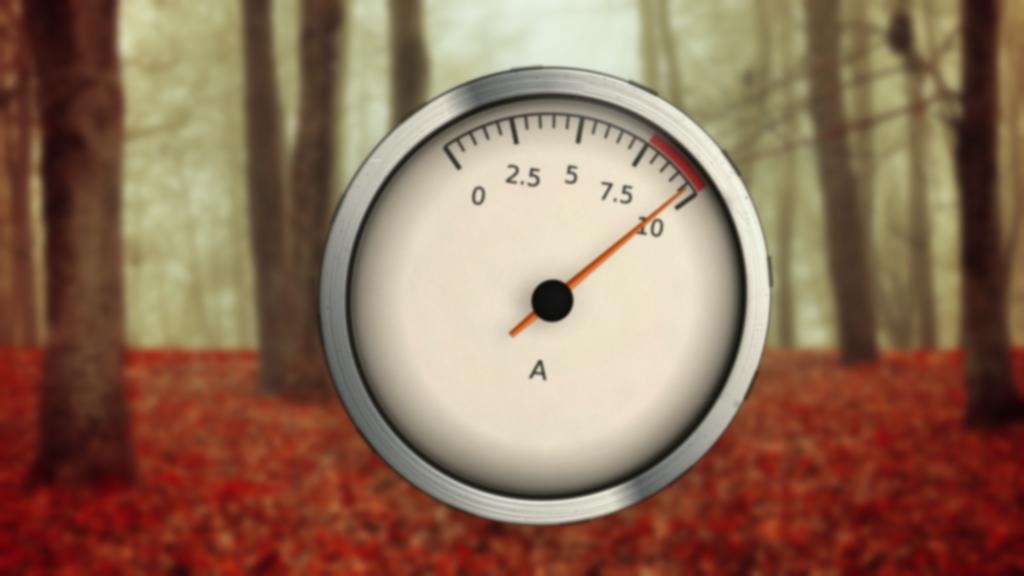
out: 9.5,A
